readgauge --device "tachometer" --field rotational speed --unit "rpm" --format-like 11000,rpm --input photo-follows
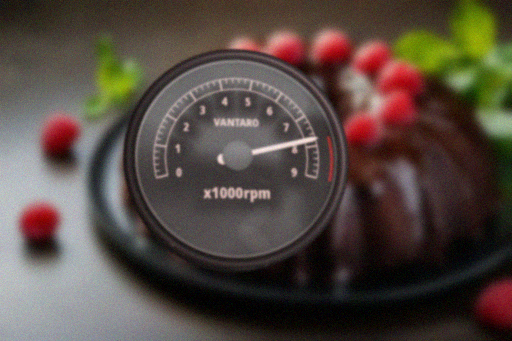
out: 7800,rpm
